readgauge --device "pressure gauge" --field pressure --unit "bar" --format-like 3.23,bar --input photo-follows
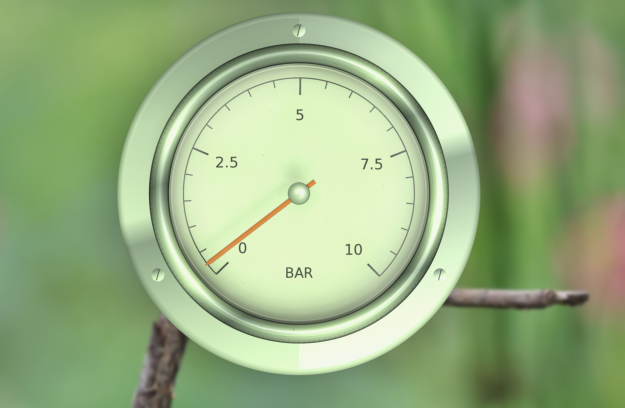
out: 0.25,bar
